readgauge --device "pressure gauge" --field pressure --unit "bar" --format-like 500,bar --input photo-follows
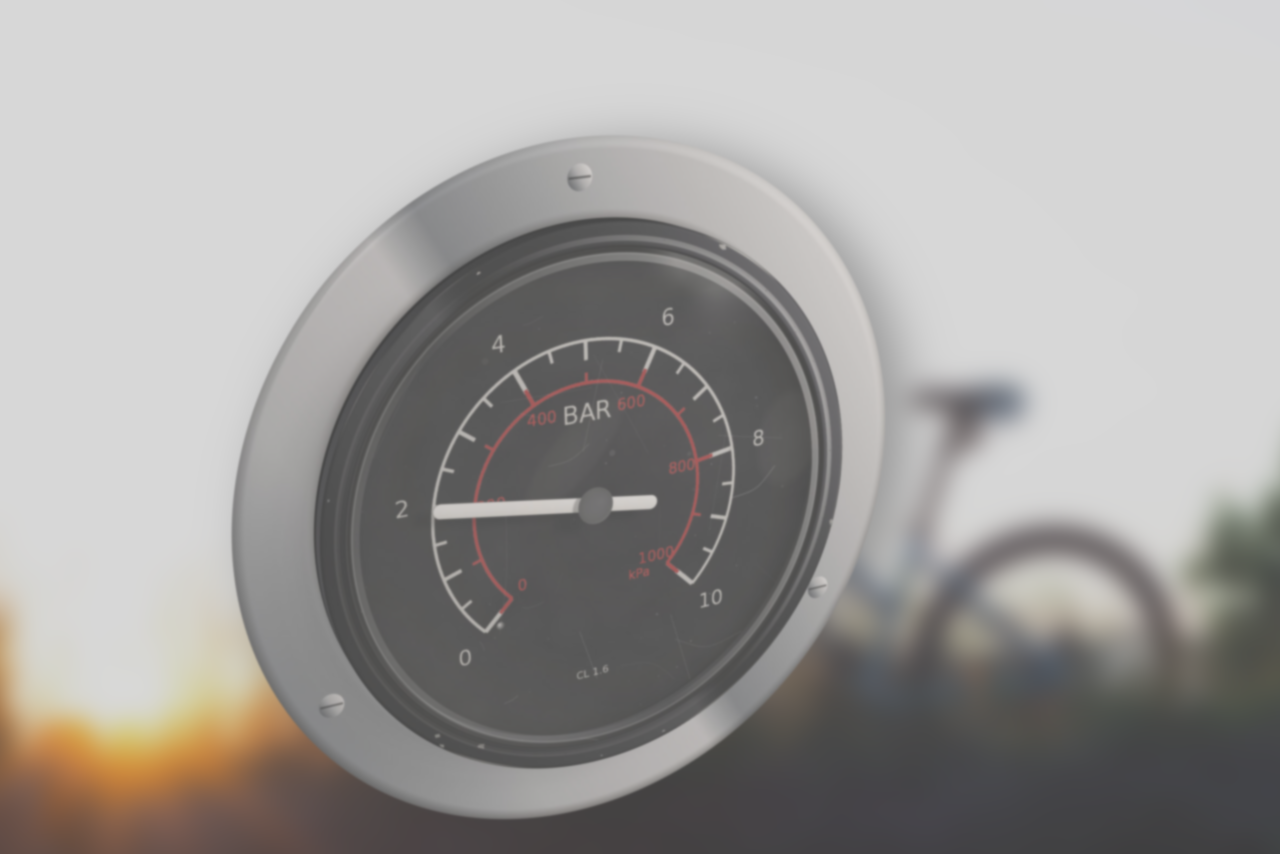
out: 2,bar
